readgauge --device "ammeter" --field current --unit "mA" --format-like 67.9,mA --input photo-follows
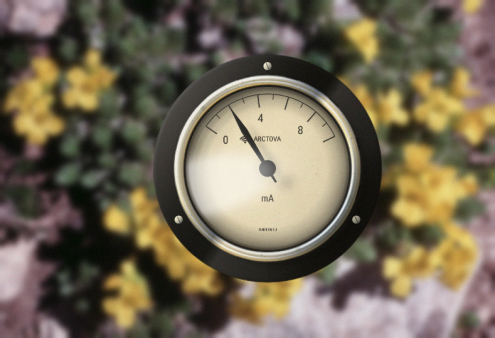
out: 2,mA
